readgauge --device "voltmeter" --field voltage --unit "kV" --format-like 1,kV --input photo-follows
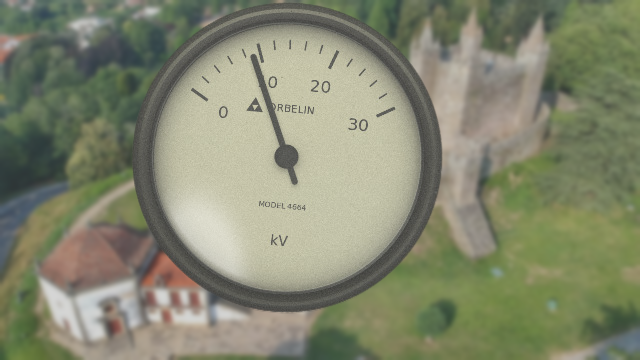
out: 9,kV
